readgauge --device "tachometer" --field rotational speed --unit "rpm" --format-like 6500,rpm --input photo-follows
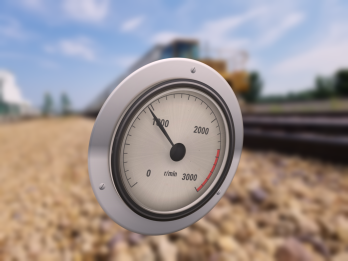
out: 950,rpm
